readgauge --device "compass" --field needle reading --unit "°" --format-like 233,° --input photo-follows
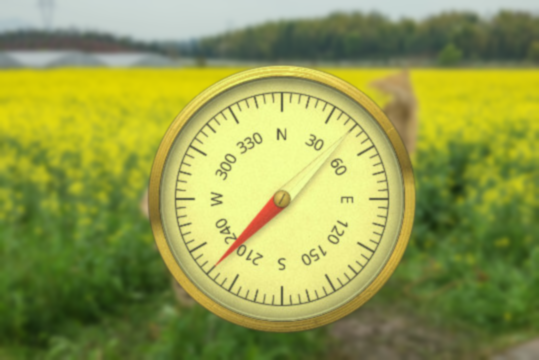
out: 225,°
